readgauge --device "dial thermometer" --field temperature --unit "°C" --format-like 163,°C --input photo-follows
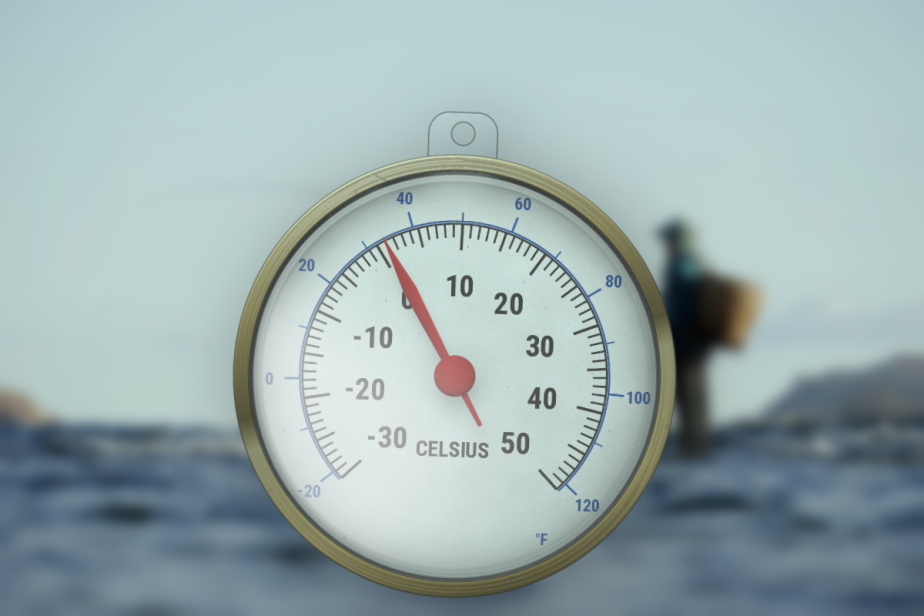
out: 1,°C
